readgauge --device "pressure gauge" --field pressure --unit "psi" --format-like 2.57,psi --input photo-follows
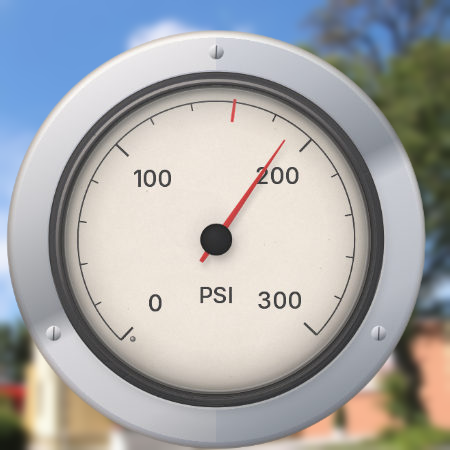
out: 190,psi
